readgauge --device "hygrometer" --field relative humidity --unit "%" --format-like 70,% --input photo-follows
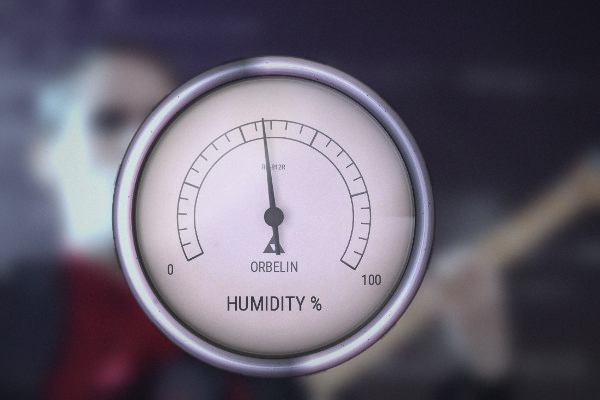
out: 46,%
